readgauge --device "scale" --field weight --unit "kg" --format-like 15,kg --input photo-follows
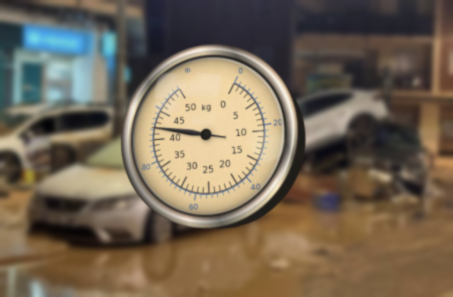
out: 42,kg
